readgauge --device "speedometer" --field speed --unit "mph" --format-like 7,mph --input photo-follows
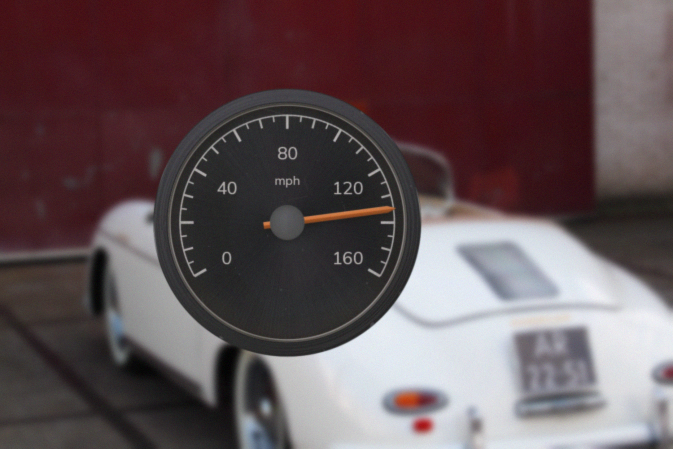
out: 135,mph
